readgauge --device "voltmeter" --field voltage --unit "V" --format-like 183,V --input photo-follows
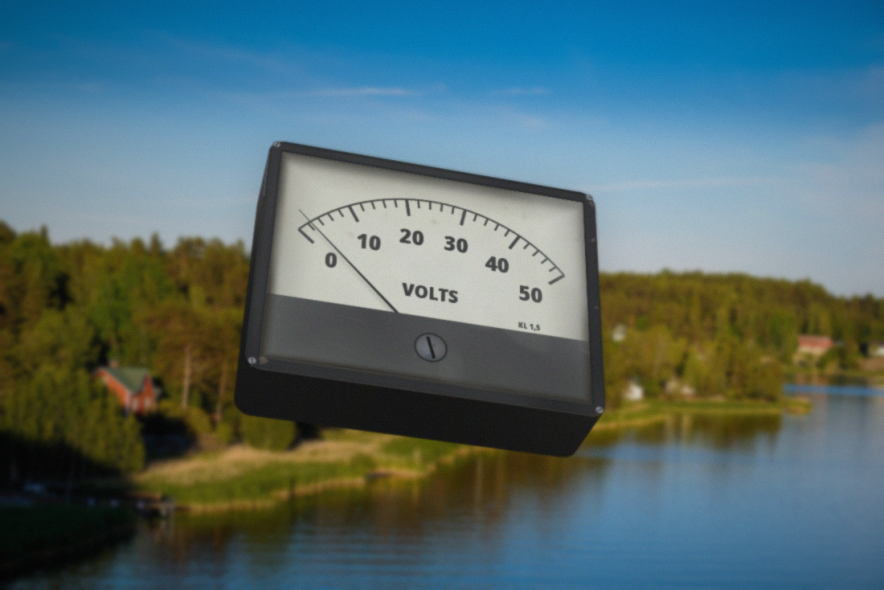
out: 2,V
